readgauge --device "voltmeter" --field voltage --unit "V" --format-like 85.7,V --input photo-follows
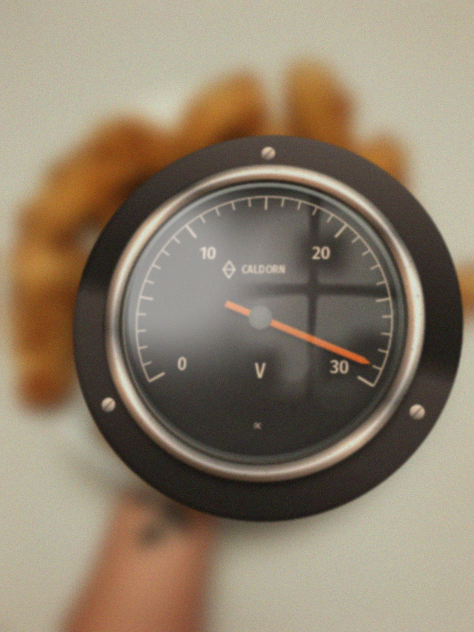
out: 29,V
